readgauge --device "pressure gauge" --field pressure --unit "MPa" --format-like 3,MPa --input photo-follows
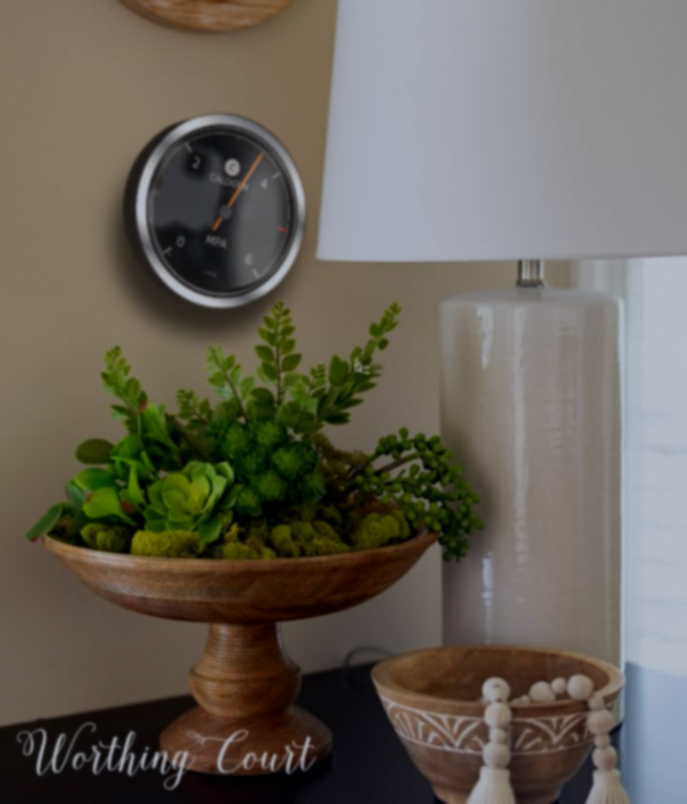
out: 3.5,MPa
